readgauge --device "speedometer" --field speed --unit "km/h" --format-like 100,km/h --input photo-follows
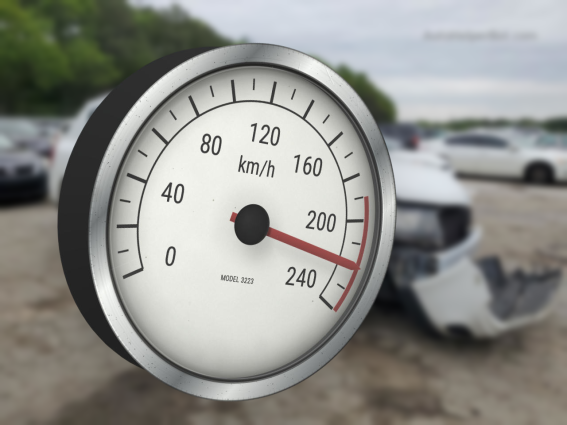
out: 220,km/h
